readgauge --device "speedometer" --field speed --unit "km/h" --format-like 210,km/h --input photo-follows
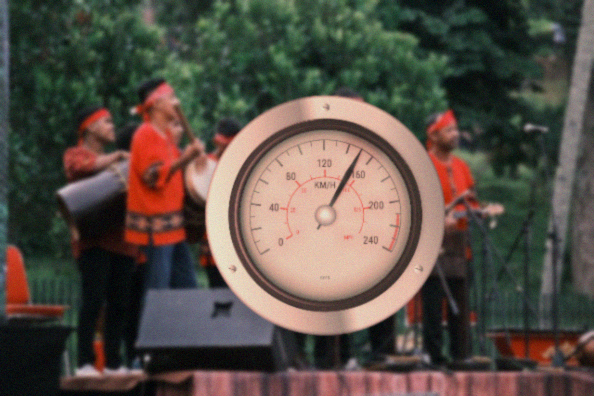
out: 150,km/h
